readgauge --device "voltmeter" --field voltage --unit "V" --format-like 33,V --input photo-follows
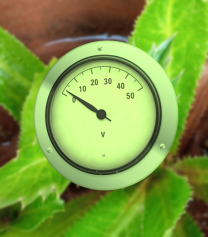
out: 2.5,V
